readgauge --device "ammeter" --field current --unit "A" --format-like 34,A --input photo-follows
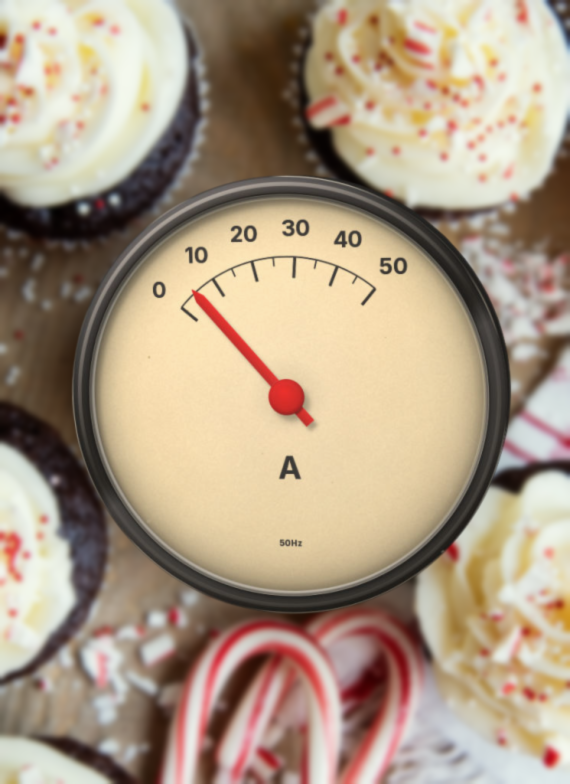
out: 5,A
